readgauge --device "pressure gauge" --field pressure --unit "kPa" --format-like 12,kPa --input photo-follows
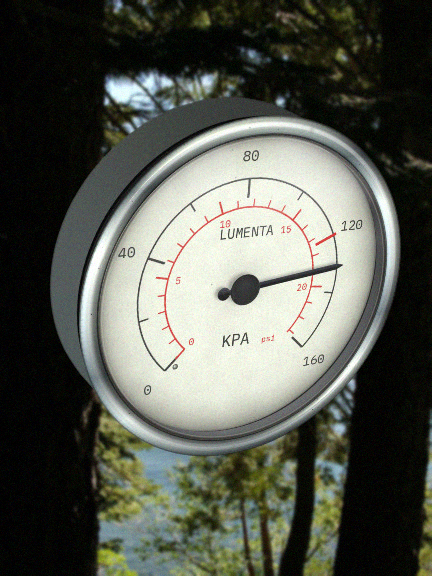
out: 130,kPa
